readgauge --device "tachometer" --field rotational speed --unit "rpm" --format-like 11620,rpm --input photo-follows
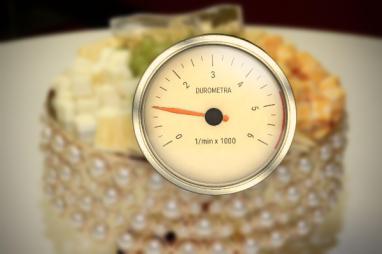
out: 1000,rpm
